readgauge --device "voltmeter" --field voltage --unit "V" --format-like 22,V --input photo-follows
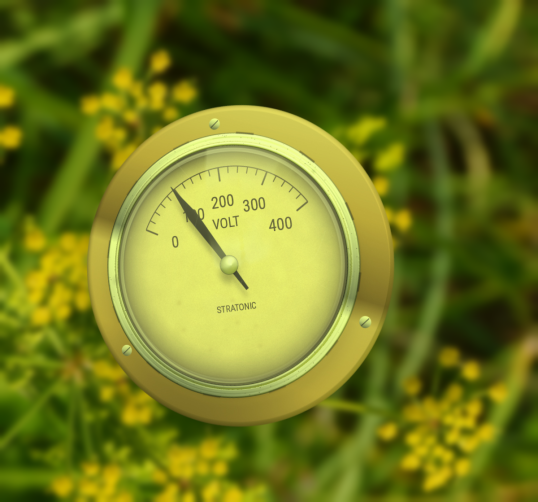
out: 100,V
